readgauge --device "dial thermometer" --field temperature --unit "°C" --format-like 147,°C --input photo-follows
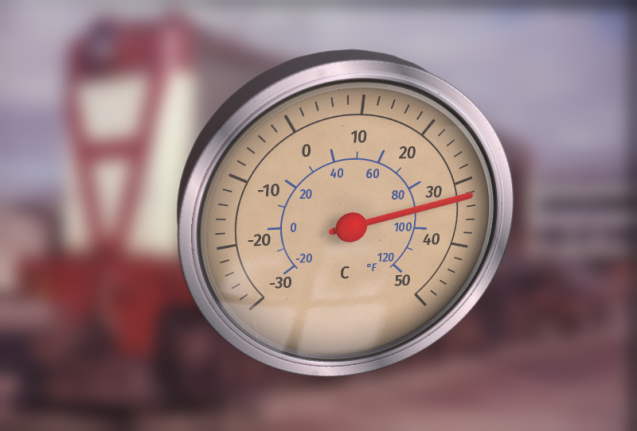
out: 32,°C
